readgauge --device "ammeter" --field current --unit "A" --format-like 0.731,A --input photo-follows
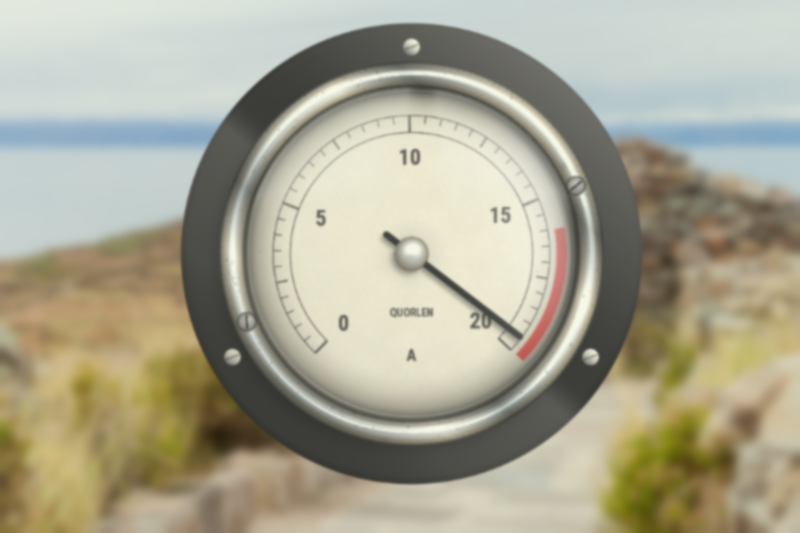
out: 19.5,A
